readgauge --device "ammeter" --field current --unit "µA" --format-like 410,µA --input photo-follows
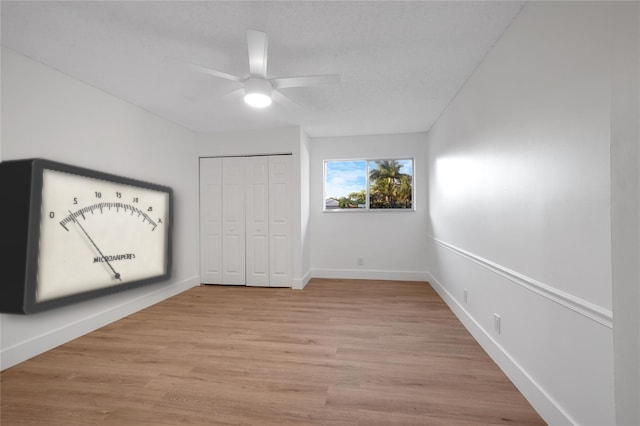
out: 2.5,µA
